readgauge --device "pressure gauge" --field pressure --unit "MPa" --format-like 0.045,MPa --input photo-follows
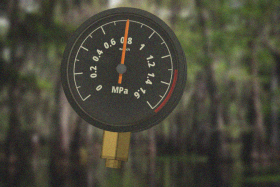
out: 0.8,MPa
